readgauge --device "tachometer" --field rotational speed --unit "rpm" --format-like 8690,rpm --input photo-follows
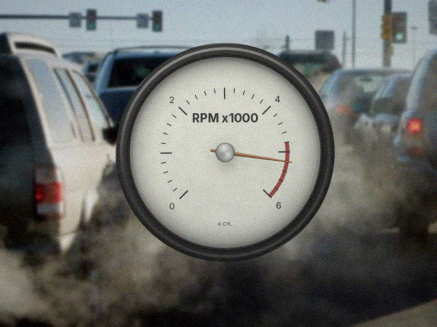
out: 5200,rpm
